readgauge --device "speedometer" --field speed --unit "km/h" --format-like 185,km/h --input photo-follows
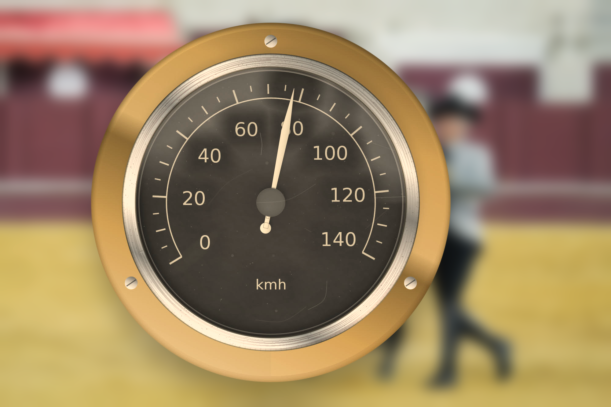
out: 77.5,km/h
